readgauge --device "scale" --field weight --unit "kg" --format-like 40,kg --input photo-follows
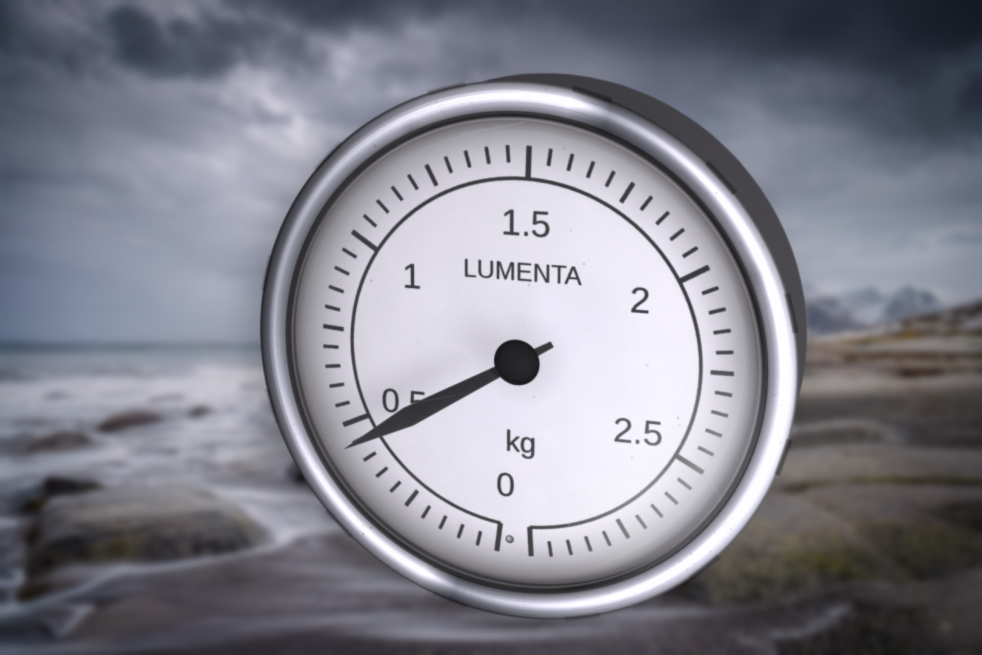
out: 0.45,kg
